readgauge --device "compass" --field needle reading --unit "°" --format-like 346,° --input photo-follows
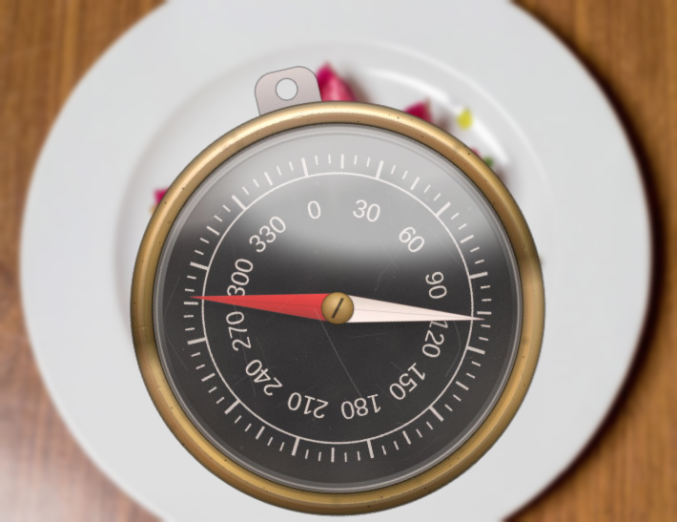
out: 287.5,°
